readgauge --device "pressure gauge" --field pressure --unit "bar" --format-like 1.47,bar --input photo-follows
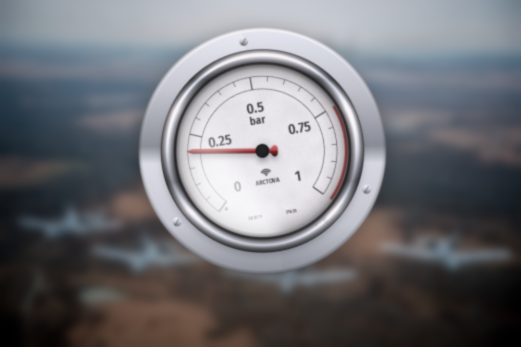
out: 0.2,bar
